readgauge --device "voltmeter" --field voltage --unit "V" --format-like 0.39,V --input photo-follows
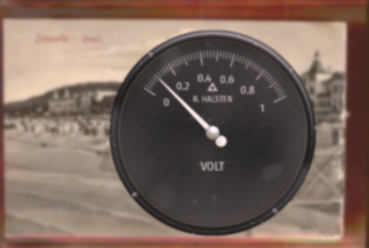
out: 0.1,V
